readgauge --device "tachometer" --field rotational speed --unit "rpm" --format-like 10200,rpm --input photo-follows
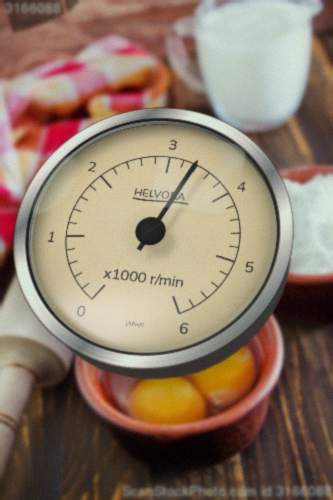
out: 3400,rpm
